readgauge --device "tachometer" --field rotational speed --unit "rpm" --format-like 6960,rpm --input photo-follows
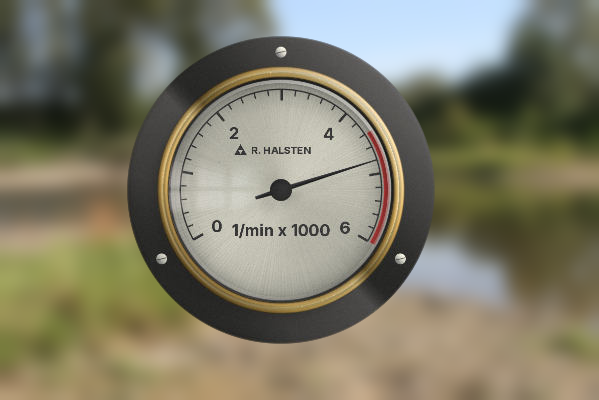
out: 4800,rpm
